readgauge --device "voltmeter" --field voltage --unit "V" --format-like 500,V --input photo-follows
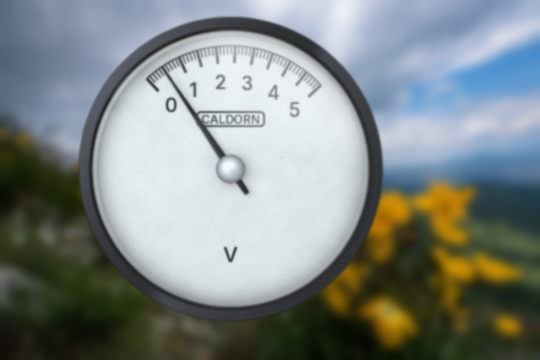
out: 0.5,V
